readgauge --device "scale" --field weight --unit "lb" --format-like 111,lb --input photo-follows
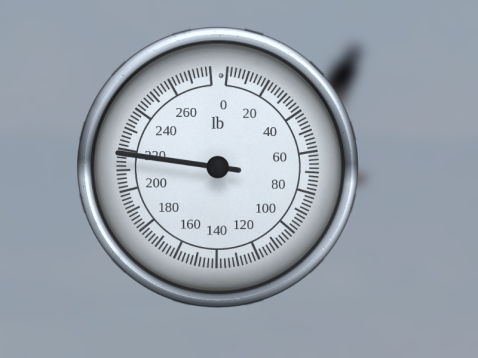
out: 218,lb
